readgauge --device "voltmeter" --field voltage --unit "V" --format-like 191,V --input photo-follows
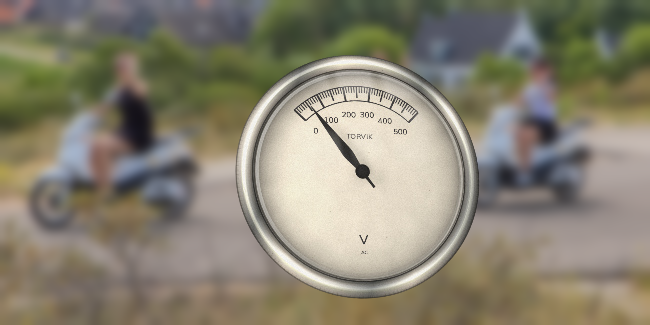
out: 50,V
